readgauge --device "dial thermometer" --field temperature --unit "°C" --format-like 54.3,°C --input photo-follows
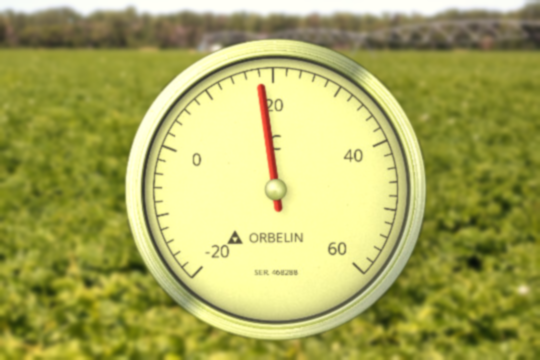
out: 18,°C
